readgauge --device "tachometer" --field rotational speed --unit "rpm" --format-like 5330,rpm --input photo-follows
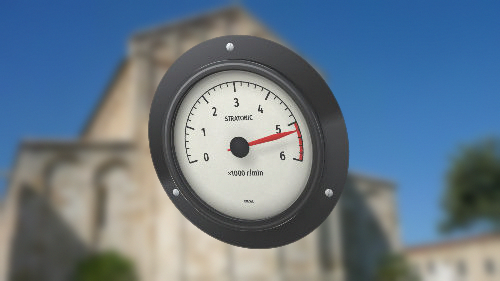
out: 5200,rpm
